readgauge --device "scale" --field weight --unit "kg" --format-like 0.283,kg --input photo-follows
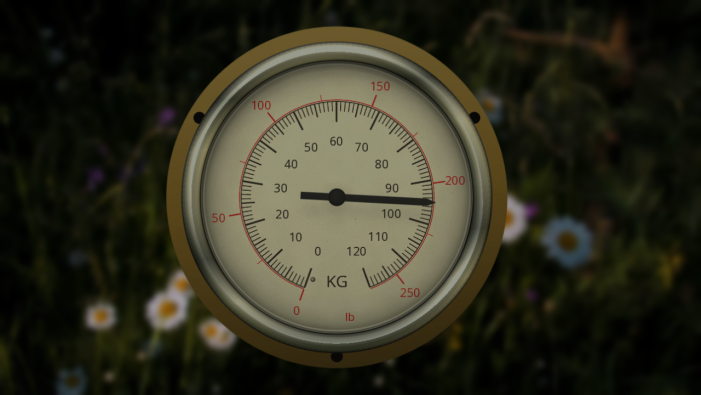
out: 95,kg
